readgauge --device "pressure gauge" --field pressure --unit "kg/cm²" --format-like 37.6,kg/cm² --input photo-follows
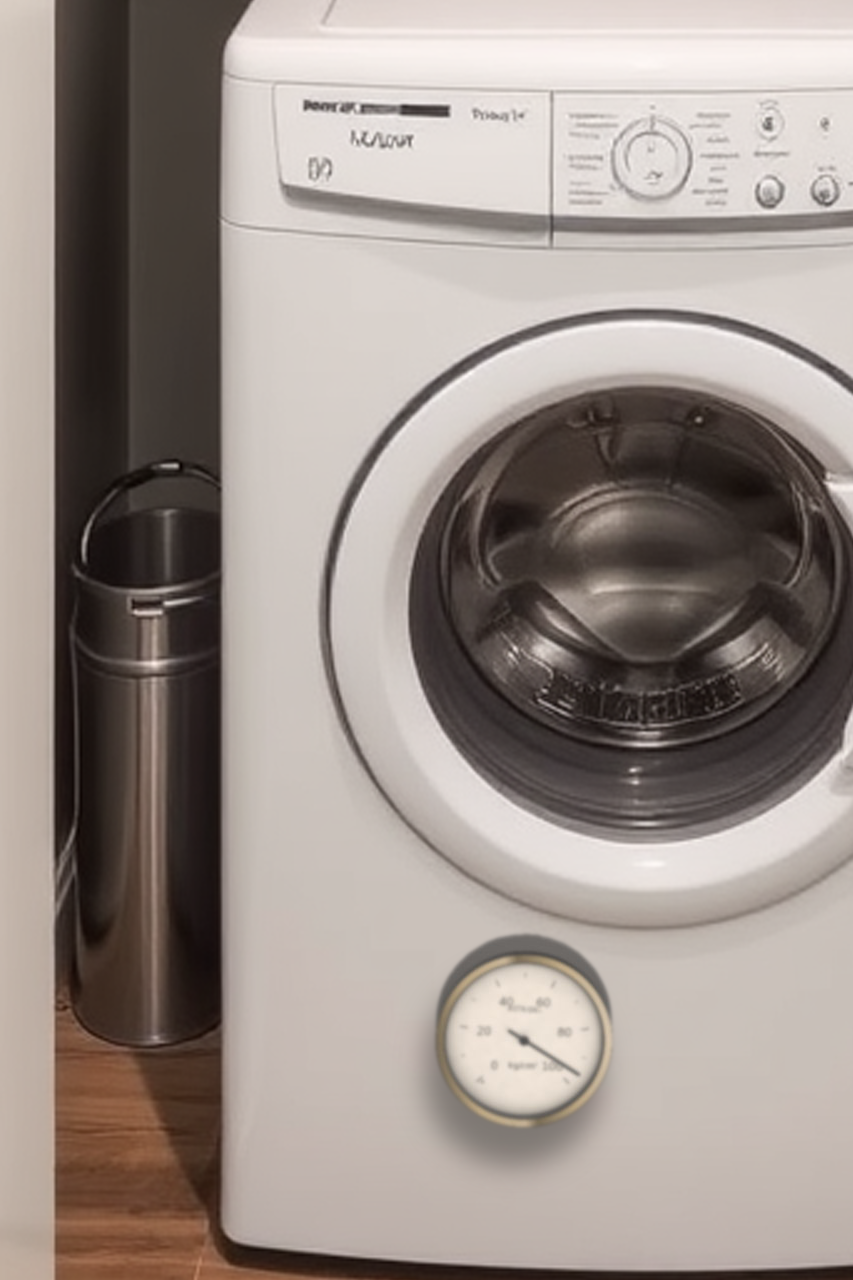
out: 95,kg/cm²
